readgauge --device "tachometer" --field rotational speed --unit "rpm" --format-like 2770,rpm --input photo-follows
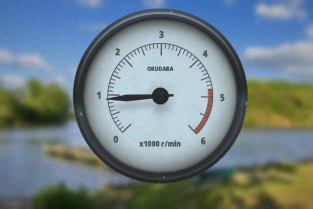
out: 900,rpm
